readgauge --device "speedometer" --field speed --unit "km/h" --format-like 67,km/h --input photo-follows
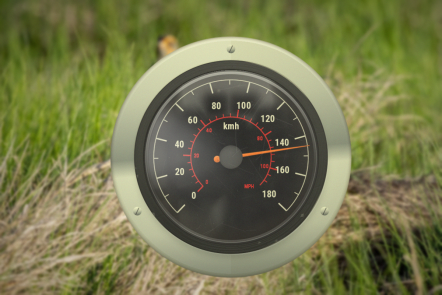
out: 145,km/h
